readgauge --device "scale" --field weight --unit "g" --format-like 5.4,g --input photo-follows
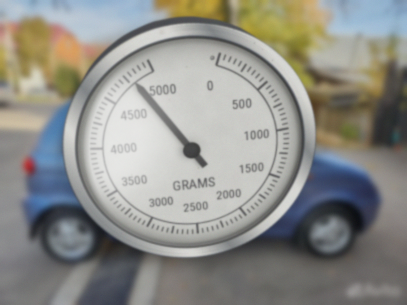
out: 4800,g
